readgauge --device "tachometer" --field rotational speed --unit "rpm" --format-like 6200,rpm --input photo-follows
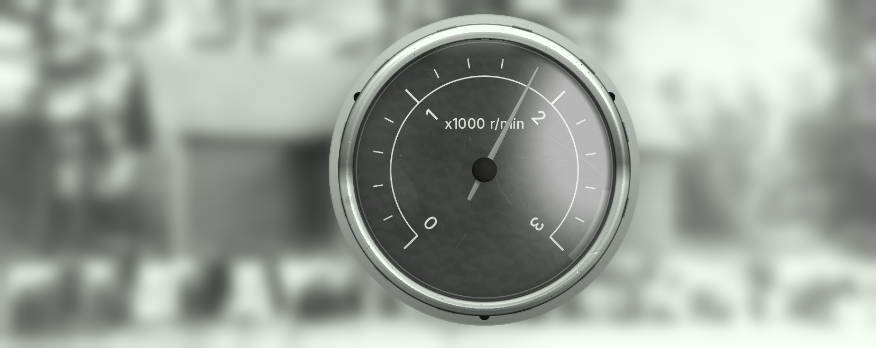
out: 1800,rpm
